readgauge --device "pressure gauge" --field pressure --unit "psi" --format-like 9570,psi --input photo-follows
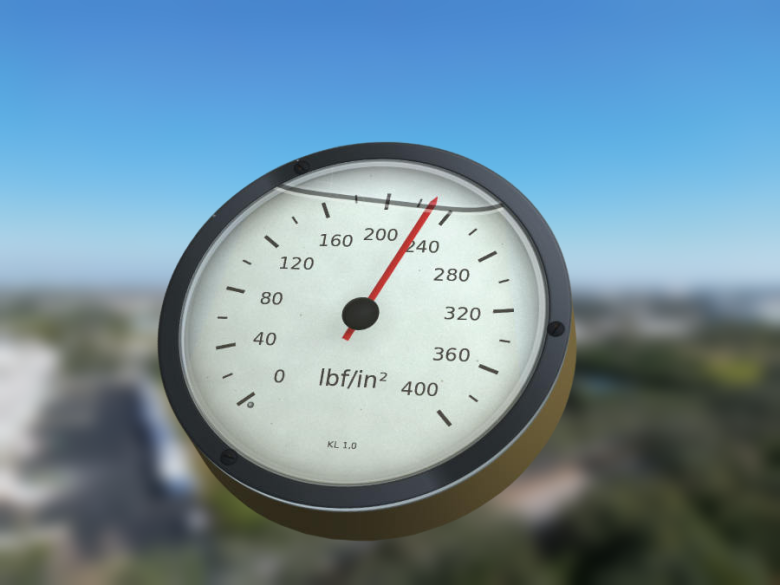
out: 230,psi
